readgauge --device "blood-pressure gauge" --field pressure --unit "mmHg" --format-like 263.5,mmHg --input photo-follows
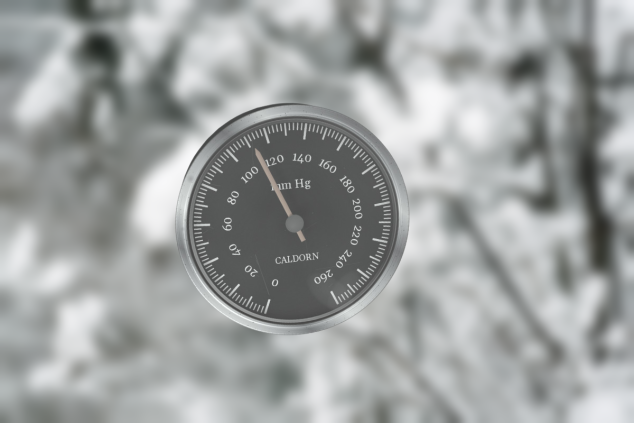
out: 112,mmHg
